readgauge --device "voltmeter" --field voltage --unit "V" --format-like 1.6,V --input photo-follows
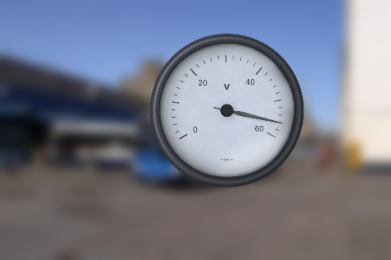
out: 56,V
